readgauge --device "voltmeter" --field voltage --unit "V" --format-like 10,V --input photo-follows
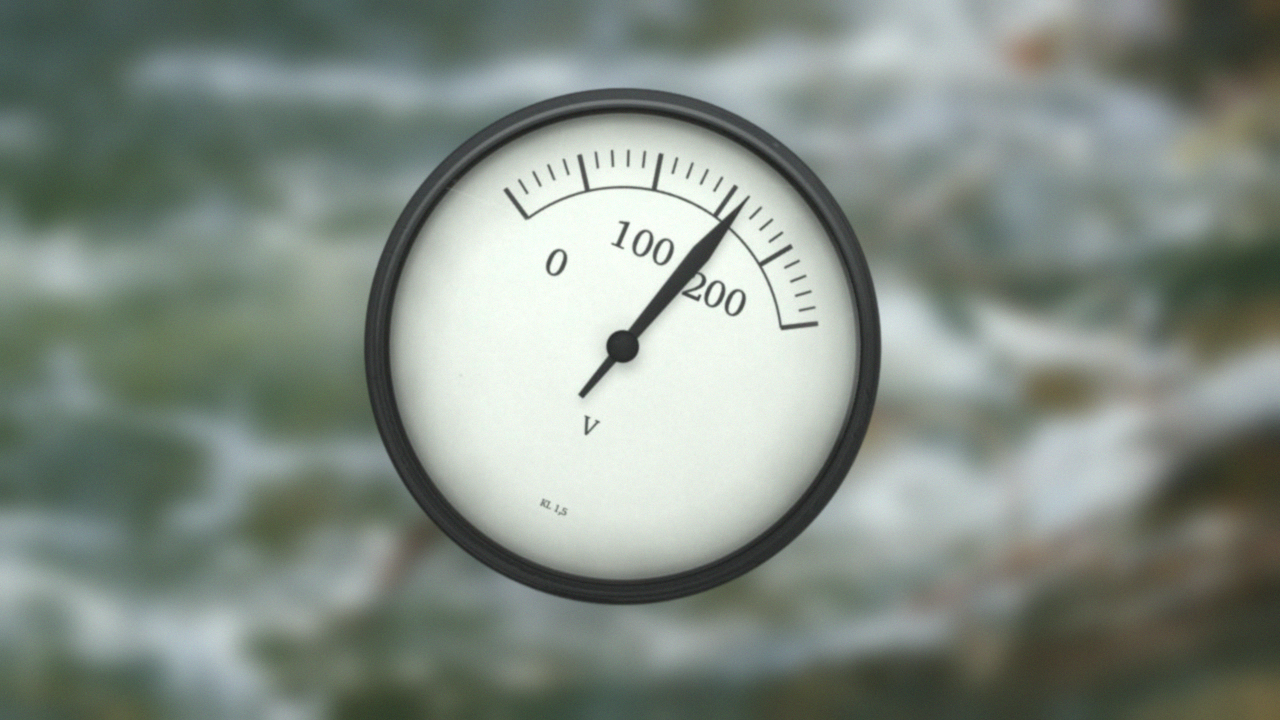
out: 160,V
